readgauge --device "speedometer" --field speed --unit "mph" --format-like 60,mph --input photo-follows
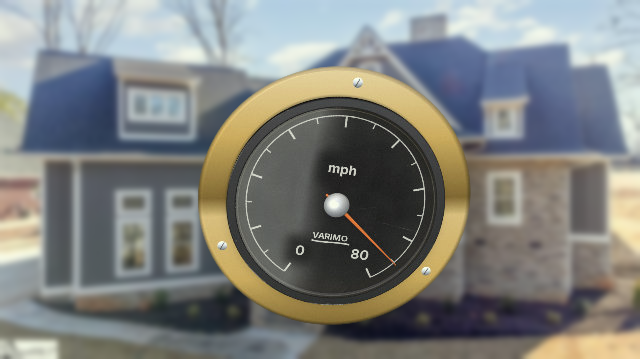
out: 75,mph
